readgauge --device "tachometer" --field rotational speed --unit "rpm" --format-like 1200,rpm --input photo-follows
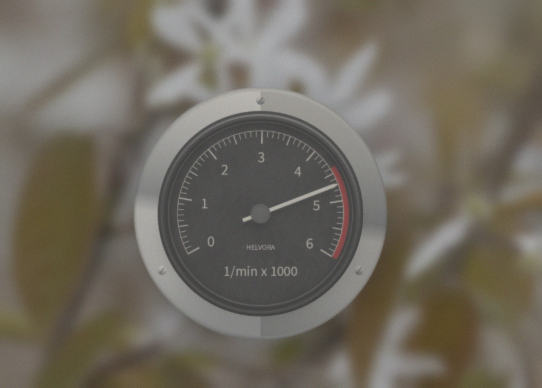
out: 4700,rpm
